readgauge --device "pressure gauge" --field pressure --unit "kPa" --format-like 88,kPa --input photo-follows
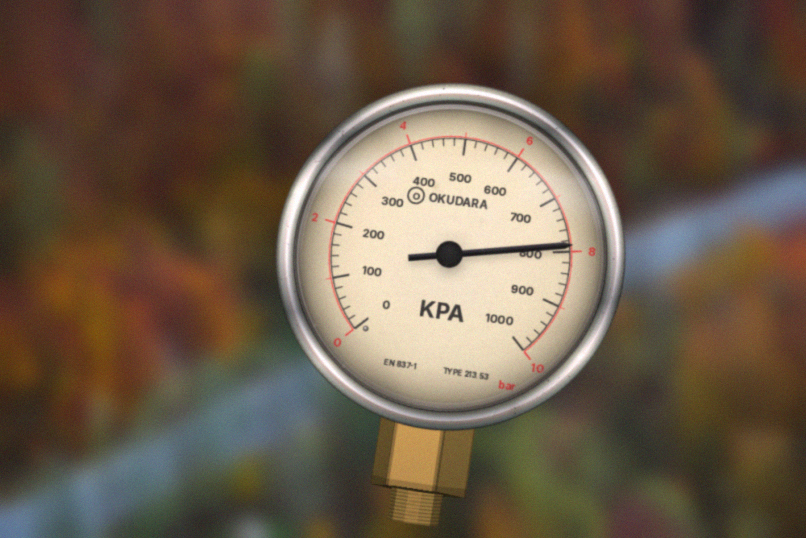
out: 790,kPa
